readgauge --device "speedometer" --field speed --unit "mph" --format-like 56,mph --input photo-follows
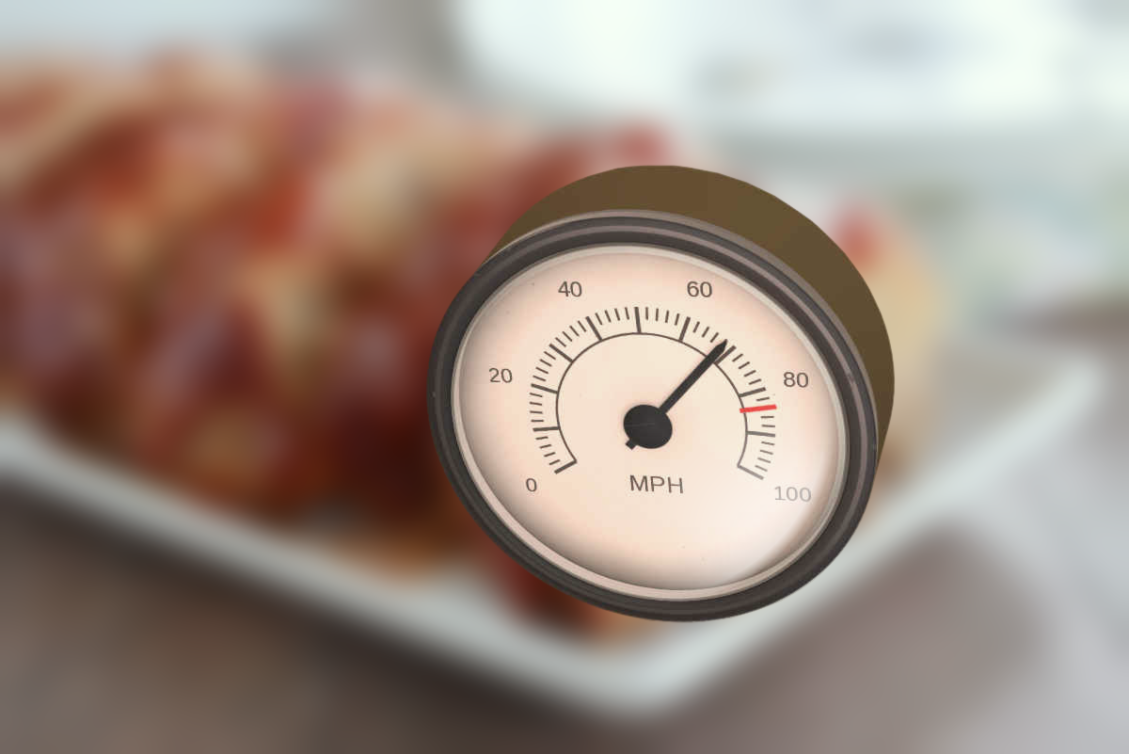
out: 68,mph
